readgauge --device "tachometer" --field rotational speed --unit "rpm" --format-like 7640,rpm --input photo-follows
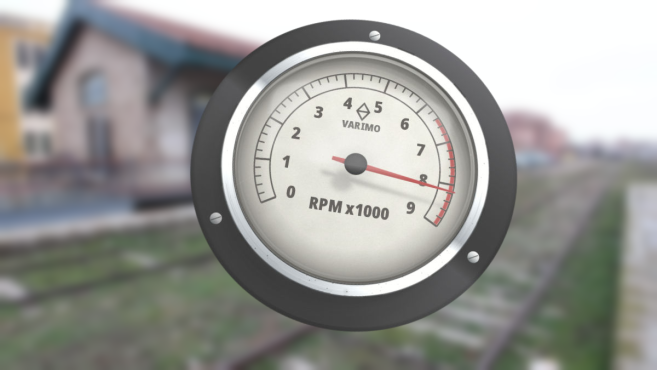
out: 8200,rpm
